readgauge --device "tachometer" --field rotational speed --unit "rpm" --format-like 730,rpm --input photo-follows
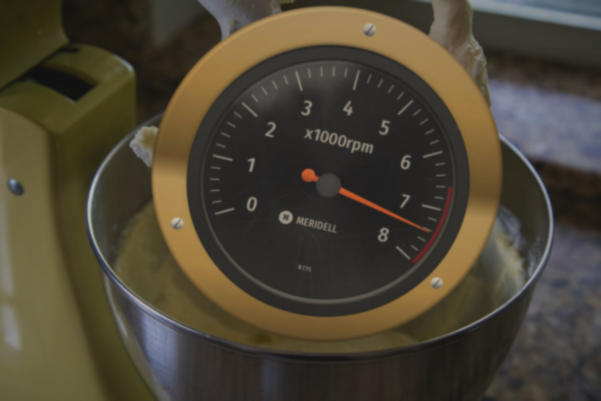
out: 7400,rpm
